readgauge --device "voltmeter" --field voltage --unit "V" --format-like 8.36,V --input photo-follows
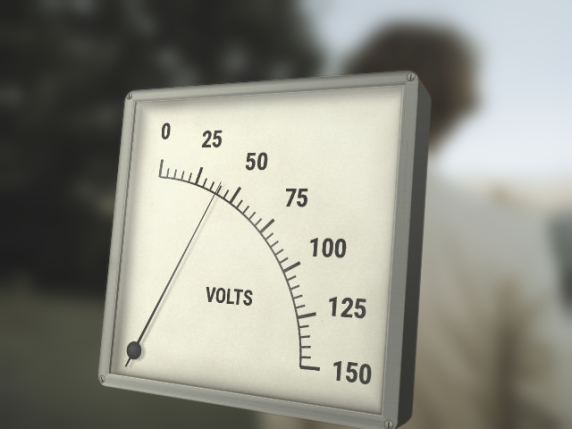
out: 40,V
